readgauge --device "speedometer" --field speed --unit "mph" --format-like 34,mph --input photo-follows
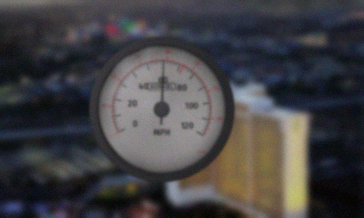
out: 60,mph
